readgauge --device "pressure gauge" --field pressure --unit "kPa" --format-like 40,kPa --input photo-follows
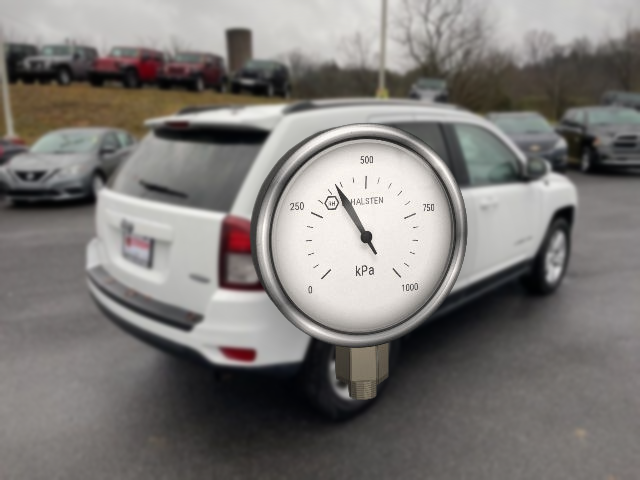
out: 375,kPa
